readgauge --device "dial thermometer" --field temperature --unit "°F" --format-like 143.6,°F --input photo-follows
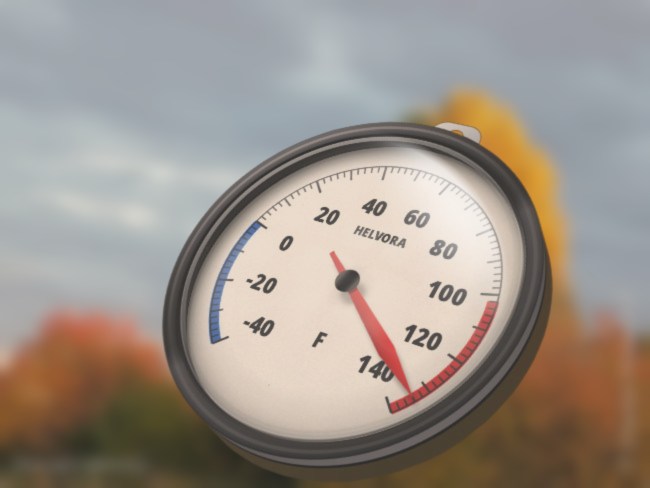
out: 134,°F
